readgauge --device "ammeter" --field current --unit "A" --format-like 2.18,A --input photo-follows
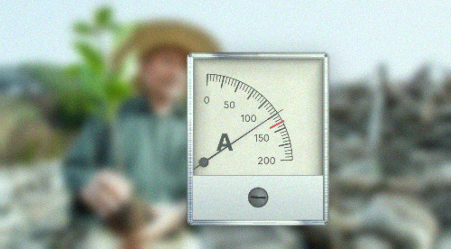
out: 125,A
